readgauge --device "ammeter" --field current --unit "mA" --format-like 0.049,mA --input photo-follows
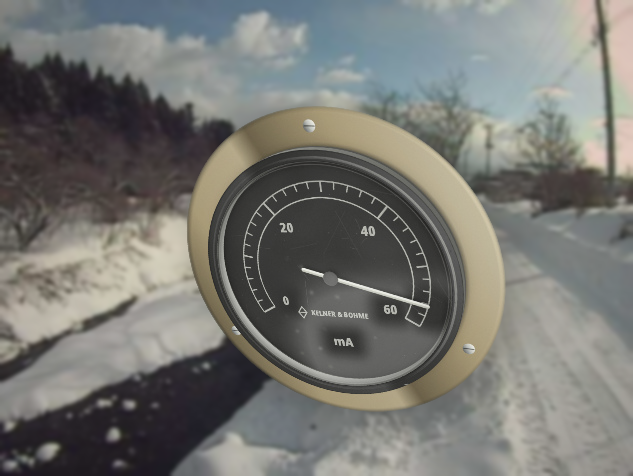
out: 56,mA
